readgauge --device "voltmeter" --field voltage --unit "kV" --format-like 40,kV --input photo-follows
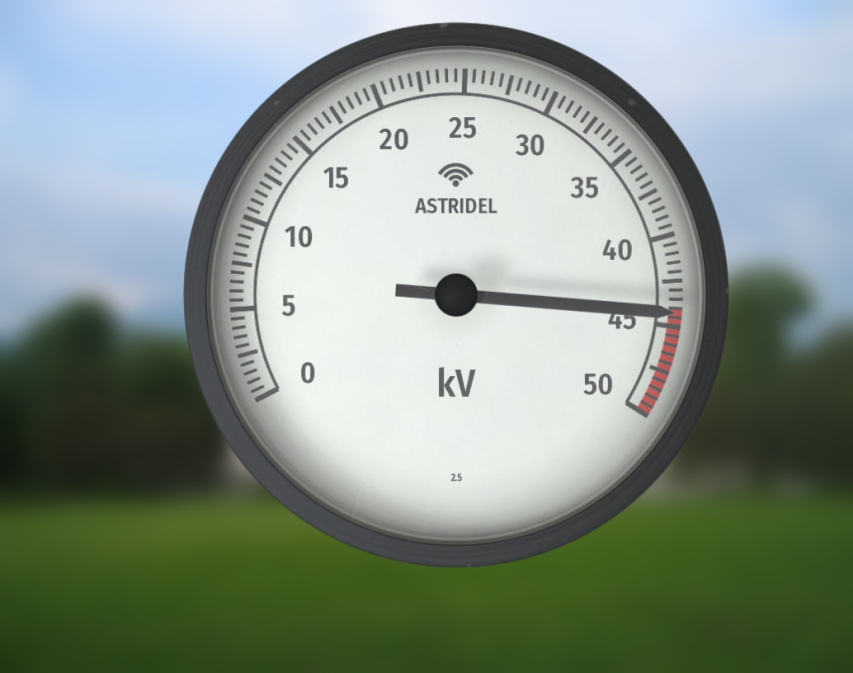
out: 44.25,kV
